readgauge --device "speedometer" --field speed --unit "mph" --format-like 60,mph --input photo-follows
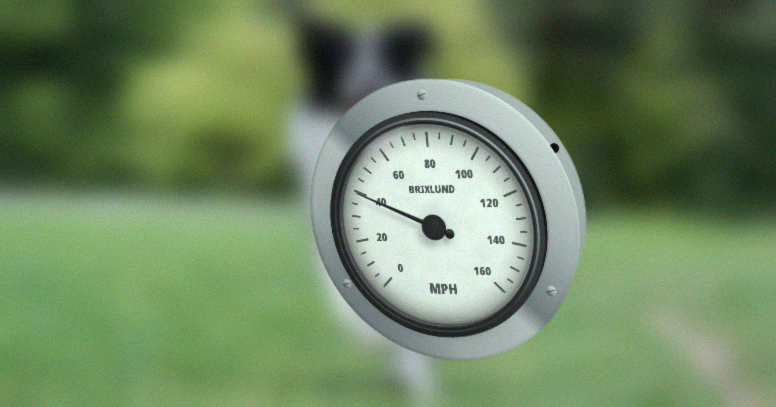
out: 40,mph
